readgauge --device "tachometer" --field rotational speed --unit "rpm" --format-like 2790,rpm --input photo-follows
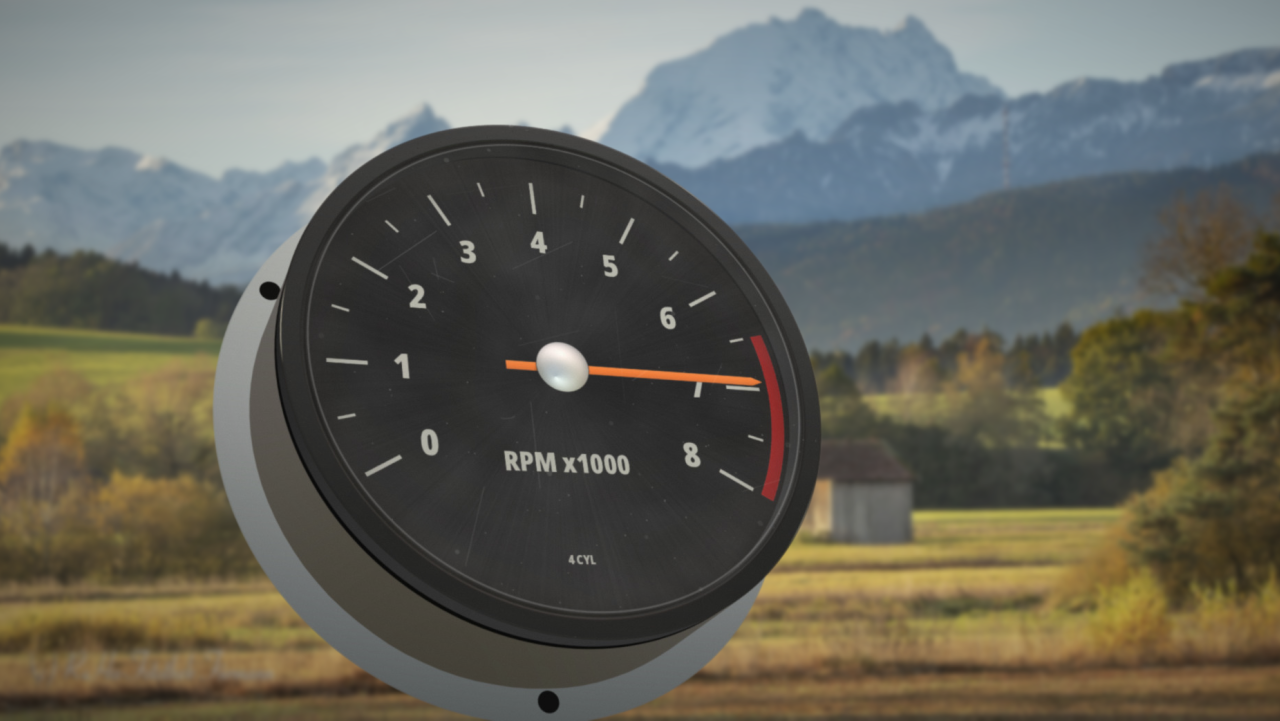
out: 7000,rpm
